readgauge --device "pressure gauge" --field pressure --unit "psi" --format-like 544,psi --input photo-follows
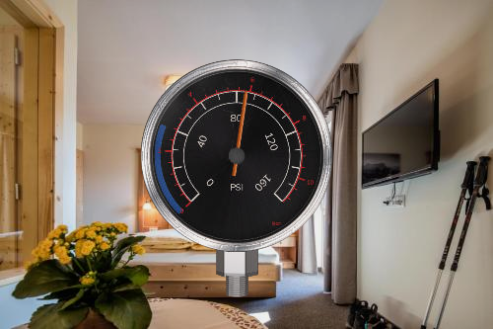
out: 85,psi
